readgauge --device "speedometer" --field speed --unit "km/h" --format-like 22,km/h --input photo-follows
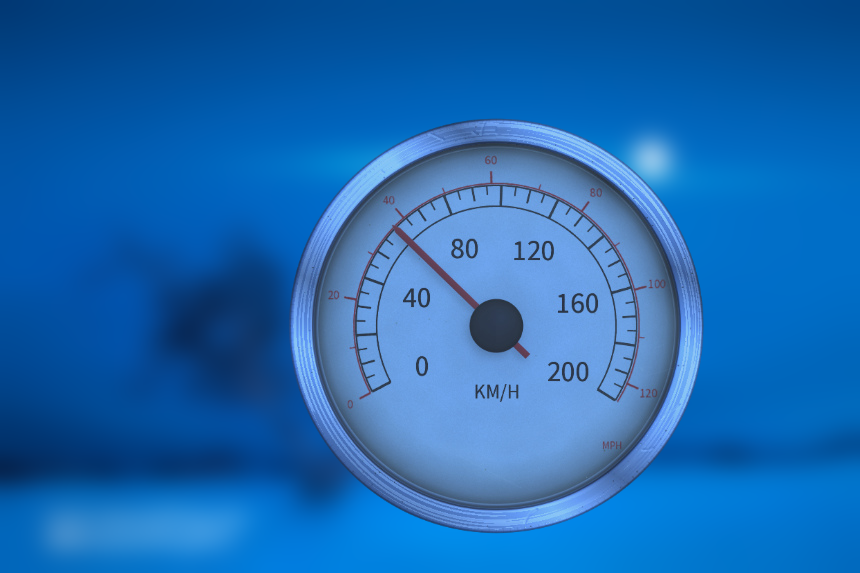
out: 60,km/h
